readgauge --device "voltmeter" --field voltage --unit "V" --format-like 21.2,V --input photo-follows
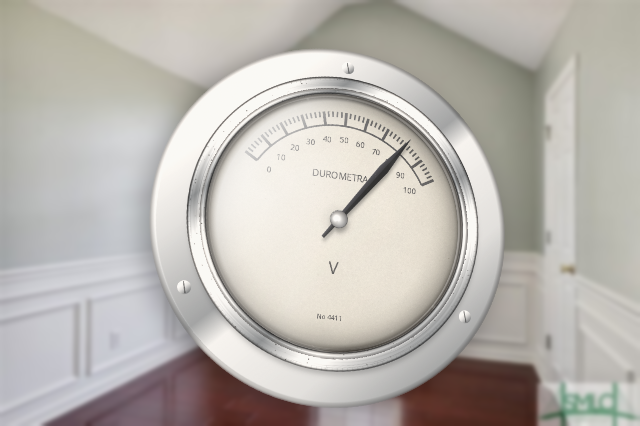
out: 80,V
